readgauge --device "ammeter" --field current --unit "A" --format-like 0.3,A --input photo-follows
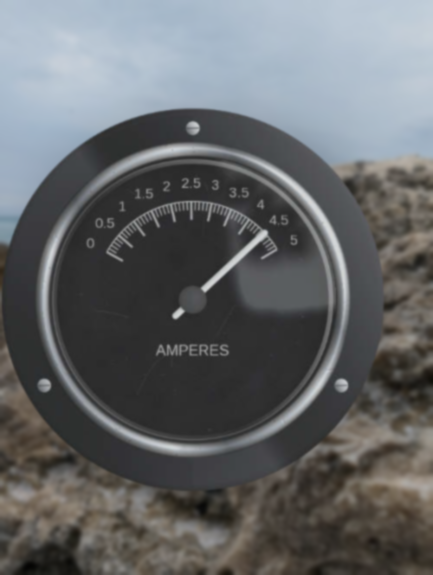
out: 4.5,A
